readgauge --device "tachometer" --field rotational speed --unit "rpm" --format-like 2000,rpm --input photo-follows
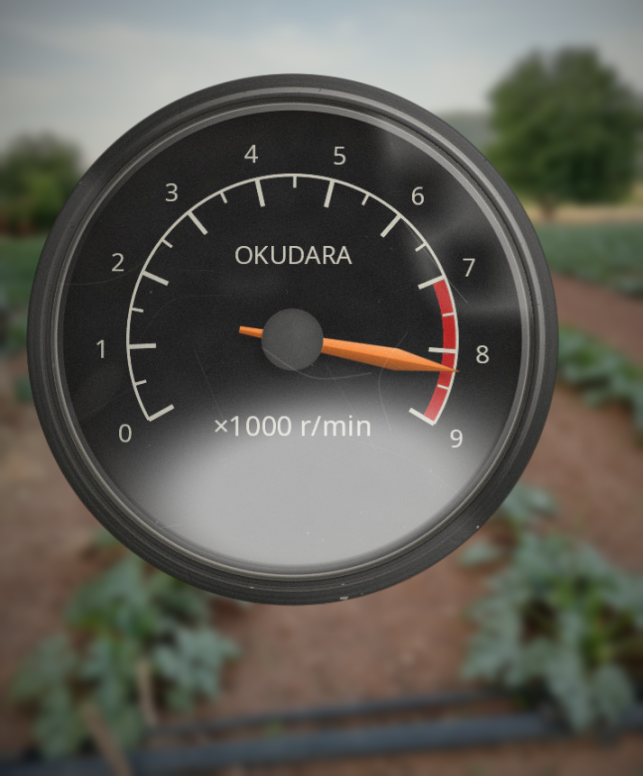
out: 8250,rpm
